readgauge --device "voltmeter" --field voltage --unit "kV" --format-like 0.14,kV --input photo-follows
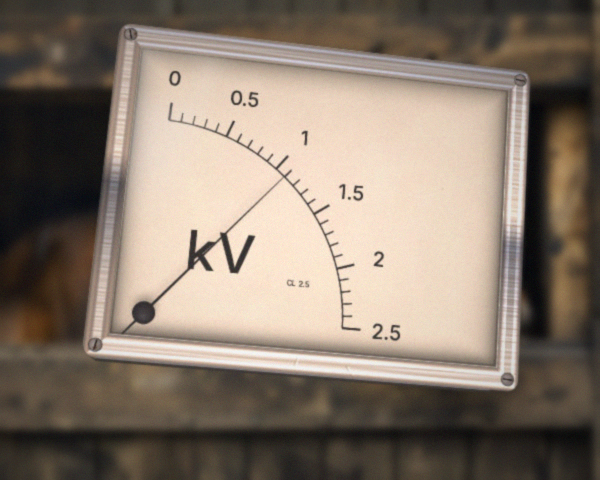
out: 1.1,kV
